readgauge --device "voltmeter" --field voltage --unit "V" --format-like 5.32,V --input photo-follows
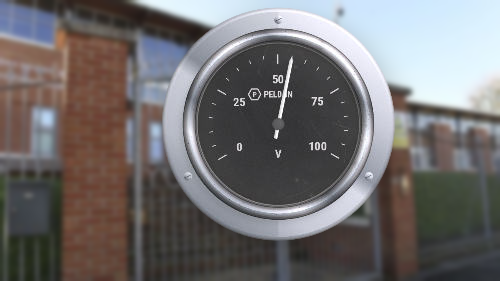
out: 55,V
